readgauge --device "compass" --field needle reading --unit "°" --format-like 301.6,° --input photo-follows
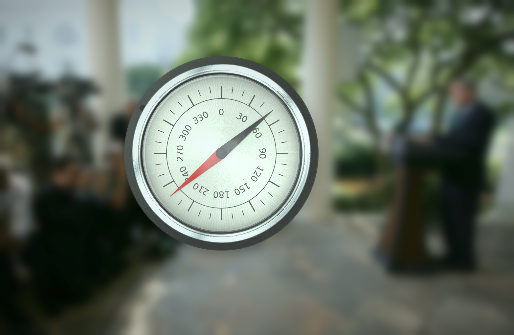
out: 230,°
